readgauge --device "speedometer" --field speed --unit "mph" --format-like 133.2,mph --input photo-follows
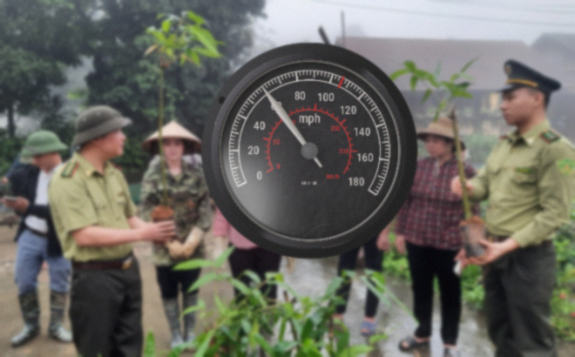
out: 60,mph
